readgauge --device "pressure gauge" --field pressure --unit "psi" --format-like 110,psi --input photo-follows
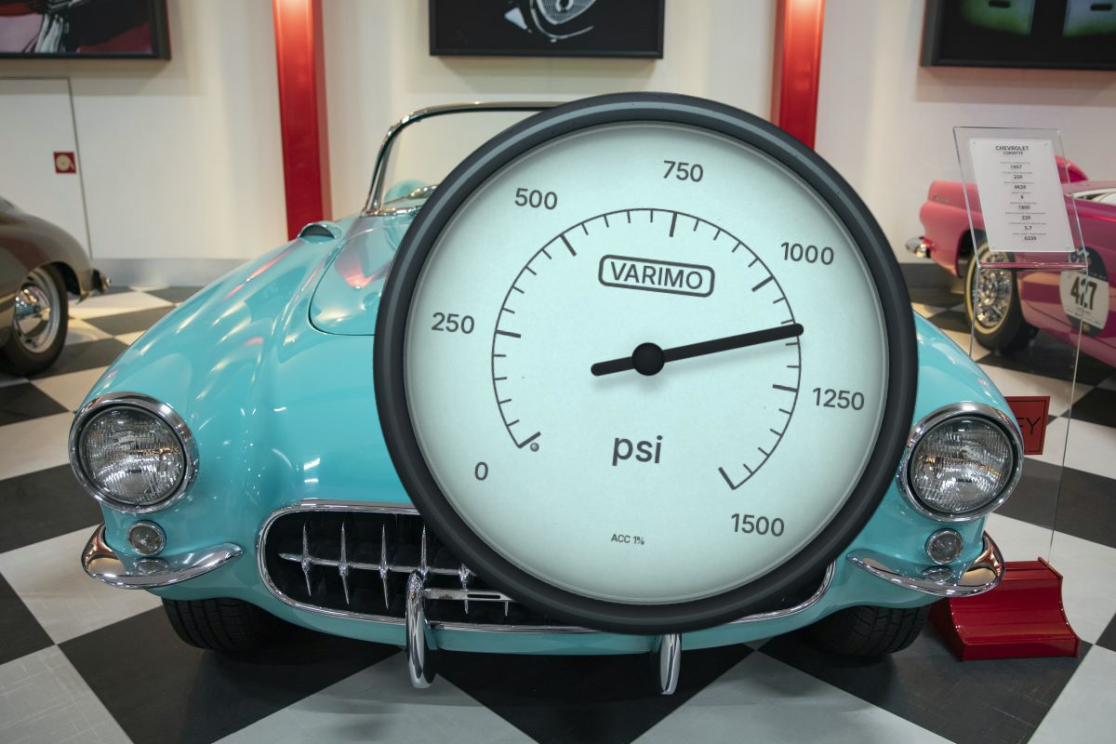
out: 1125,psi
